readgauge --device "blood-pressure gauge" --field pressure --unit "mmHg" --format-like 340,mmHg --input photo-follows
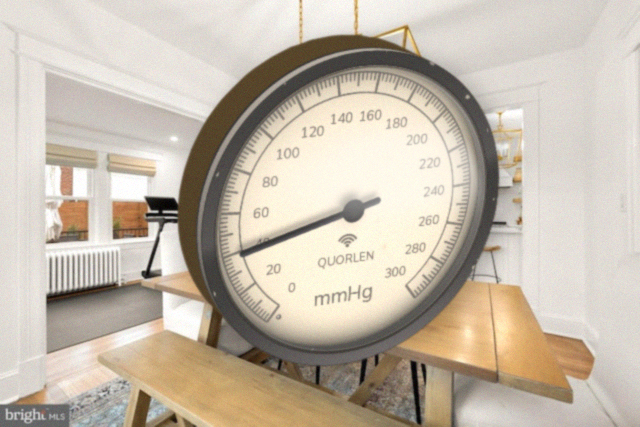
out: 40,mmHg
